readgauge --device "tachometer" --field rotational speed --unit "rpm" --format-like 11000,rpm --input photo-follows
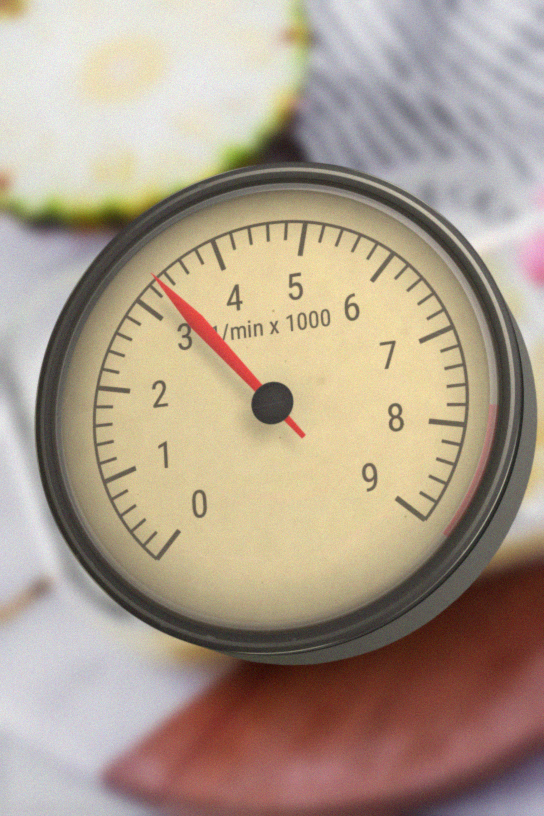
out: 3300,rpm
